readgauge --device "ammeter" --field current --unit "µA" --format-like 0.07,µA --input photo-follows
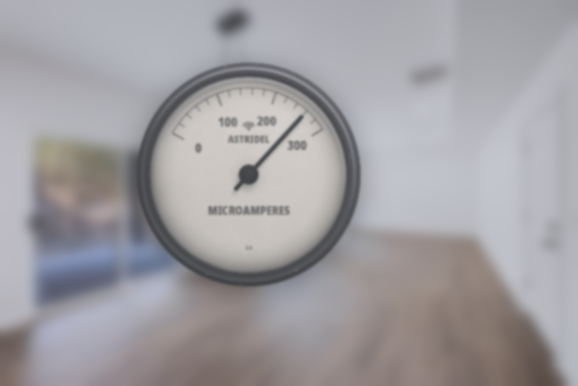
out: 260,µA
